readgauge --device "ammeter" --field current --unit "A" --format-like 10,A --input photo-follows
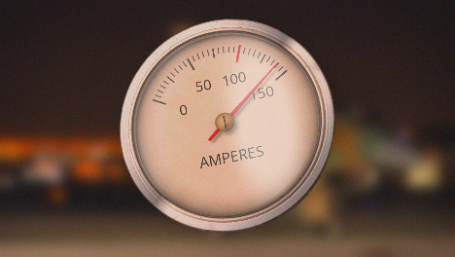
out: 140,A
